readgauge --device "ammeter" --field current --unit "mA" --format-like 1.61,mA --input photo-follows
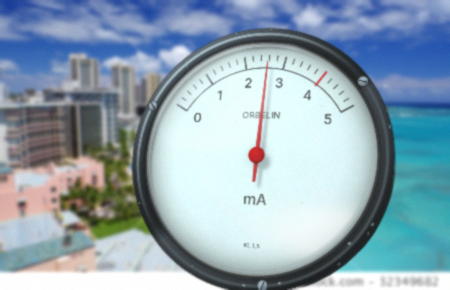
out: 2.6,mA
